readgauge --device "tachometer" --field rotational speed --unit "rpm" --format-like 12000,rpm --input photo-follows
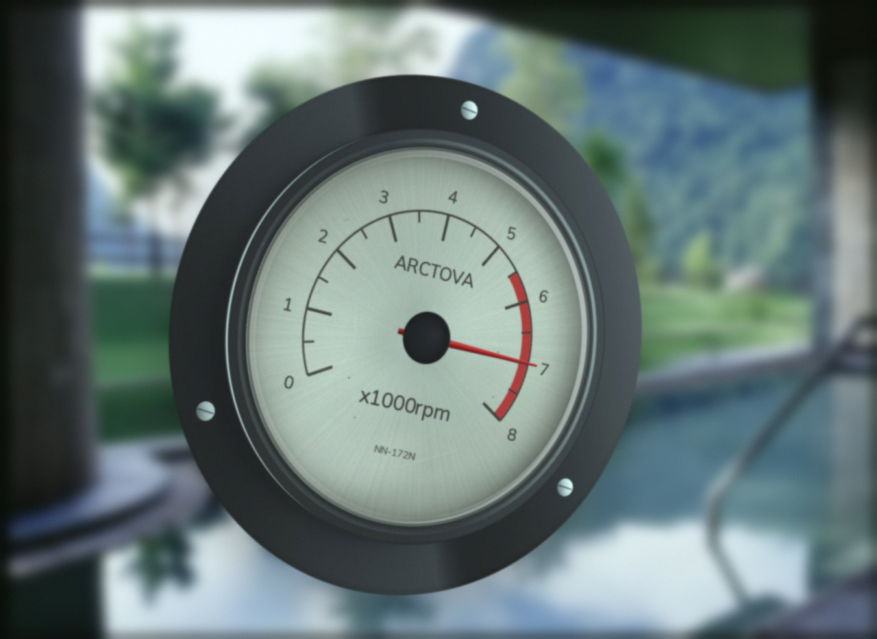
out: 7000,rpm
